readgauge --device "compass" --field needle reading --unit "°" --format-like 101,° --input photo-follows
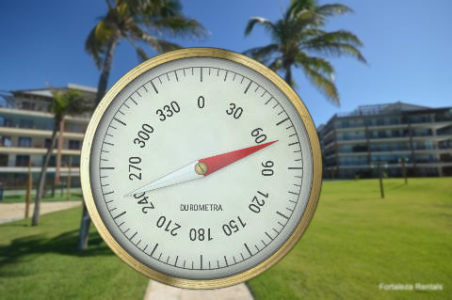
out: 70,°
